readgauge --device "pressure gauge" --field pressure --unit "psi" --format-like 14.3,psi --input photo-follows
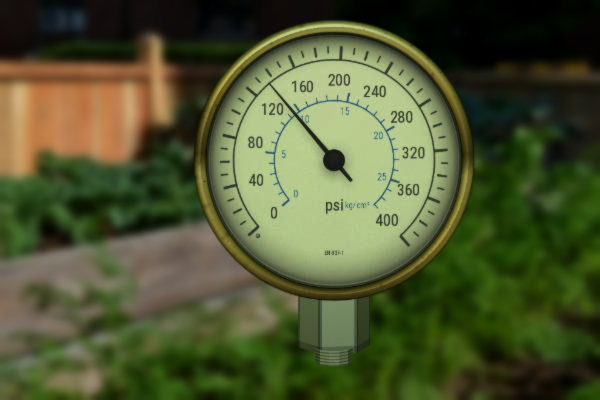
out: 135,psi
